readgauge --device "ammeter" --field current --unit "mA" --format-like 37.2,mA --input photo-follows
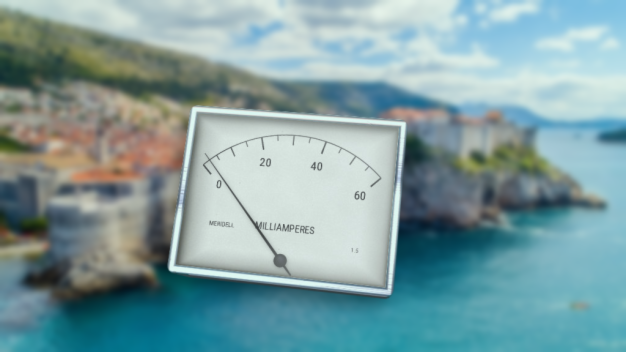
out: 2.5,mA
